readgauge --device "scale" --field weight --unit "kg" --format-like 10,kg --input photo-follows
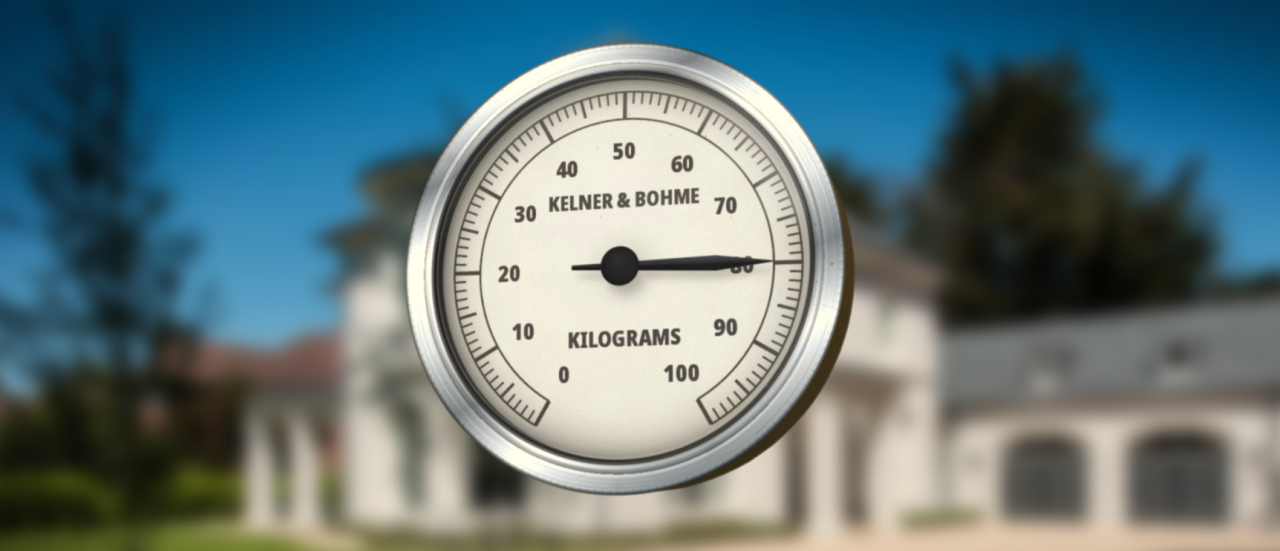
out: 80,kg
